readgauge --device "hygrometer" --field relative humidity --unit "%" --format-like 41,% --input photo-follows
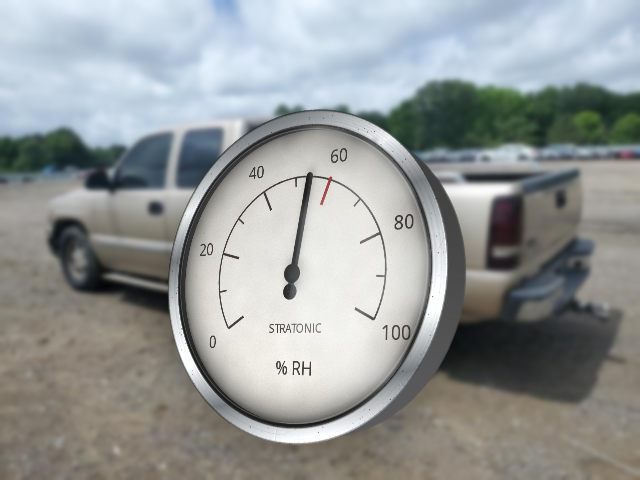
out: 55,%
